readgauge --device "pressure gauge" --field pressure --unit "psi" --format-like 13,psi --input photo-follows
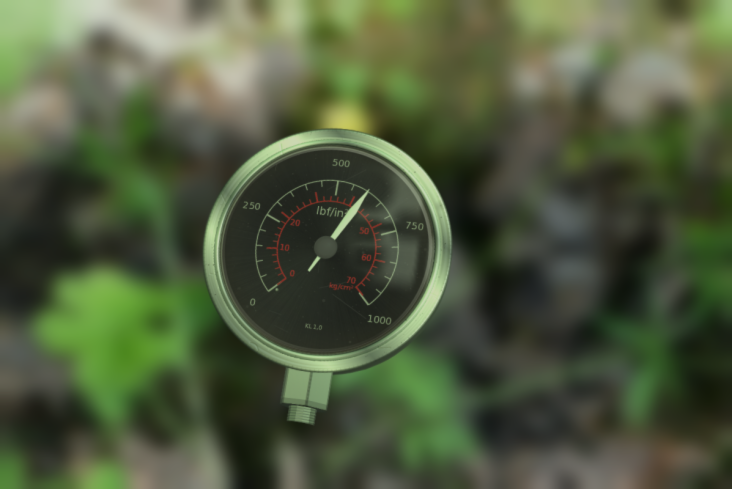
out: 600,psi
